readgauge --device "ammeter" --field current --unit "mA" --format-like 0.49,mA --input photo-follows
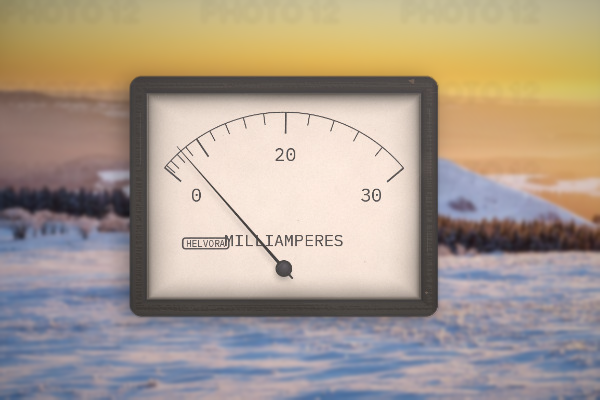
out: 7,mA
